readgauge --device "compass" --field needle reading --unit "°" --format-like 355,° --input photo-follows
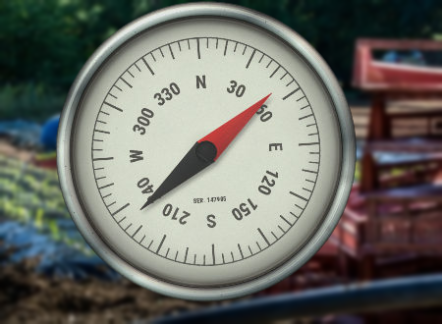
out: 52.5,°
